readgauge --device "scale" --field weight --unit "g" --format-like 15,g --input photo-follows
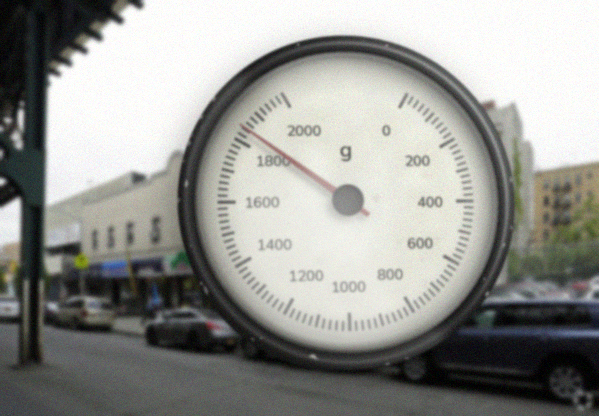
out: 1840,g
